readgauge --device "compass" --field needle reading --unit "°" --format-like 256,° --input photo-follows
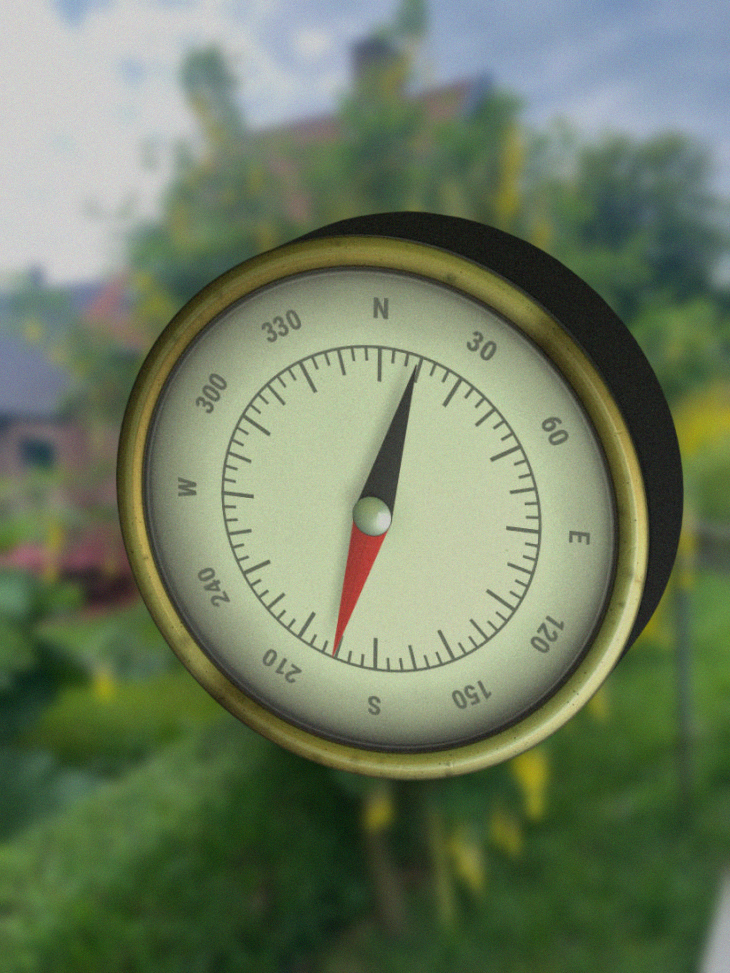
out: 195,°
